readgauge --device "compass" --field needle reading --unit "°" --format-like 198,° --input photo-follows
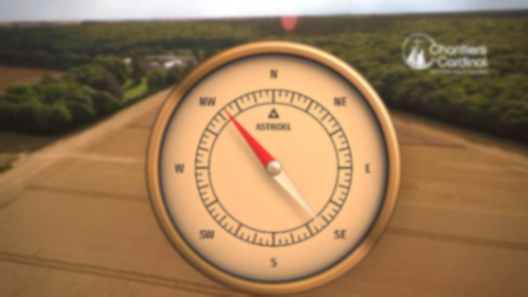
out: 320,°
